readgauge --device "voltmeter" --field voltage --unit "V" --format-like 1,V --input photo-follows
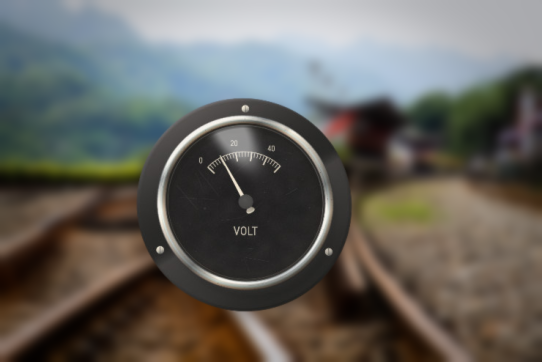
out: 10,V
